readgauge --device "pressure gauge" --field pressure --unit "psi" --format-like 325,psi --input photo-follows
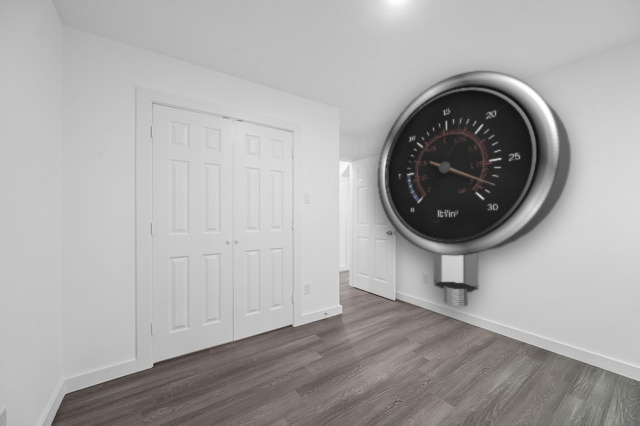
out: 28,psi
